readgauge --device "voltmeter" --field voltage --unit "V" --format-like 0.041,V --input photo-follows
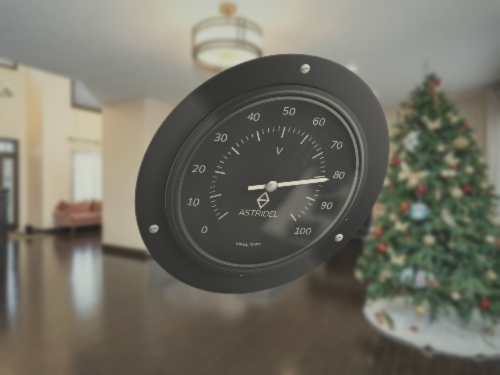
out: 80,V
